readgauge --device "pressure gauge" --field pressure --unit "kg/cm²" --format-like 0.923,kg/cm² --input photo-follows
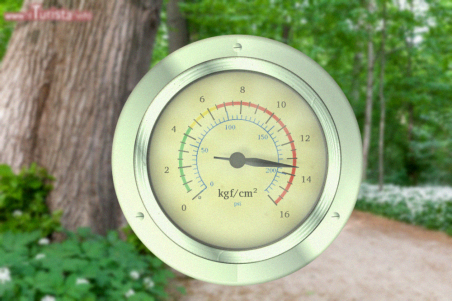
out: 13.5,kg/cm²
